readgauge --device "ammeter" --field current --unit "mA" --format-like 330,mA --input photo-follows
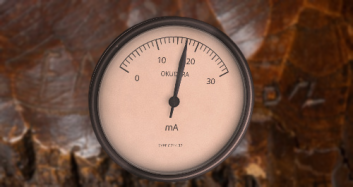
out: 17,mA
